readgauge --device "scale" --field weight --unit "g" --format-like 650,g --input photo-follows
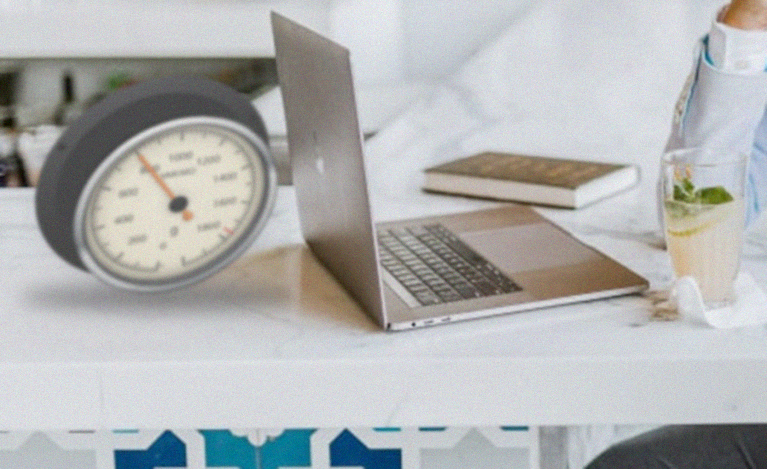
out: 800,g
